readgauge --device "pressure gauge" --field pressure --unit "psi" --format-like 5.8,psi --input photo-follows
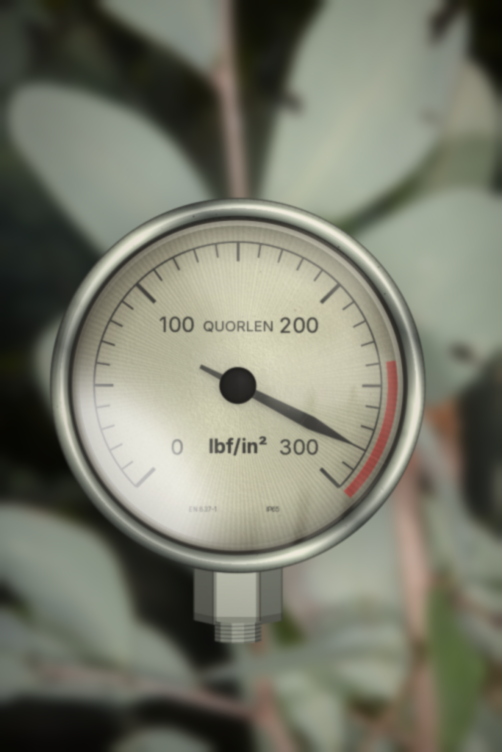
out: 280,psi
